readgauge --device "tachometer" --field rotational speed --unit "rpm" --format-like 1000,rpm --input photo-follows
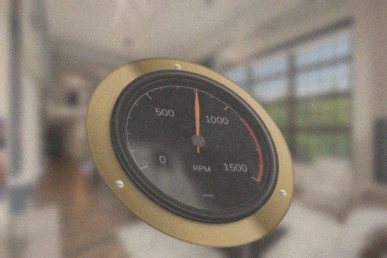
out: 800,rpm
